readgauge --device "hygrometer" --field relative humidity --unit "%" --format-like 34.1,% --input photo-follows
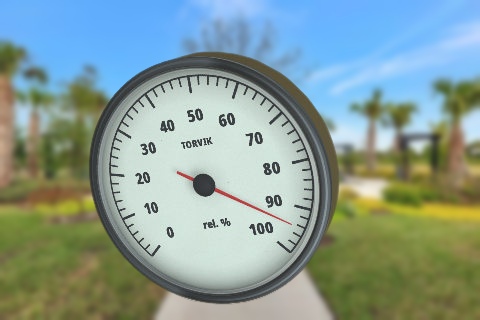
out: 94,%
